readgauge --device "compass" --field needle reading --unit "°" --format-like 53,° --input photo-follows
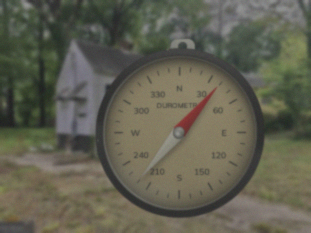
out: 40,°
